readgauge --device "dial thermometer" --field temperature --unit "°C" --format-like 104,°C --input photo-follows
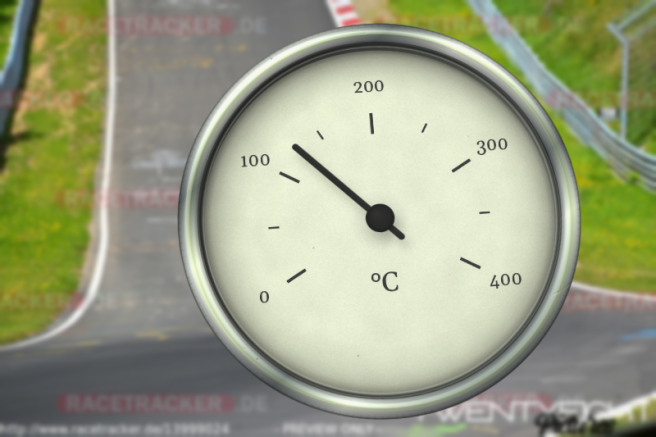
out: 125,°C
